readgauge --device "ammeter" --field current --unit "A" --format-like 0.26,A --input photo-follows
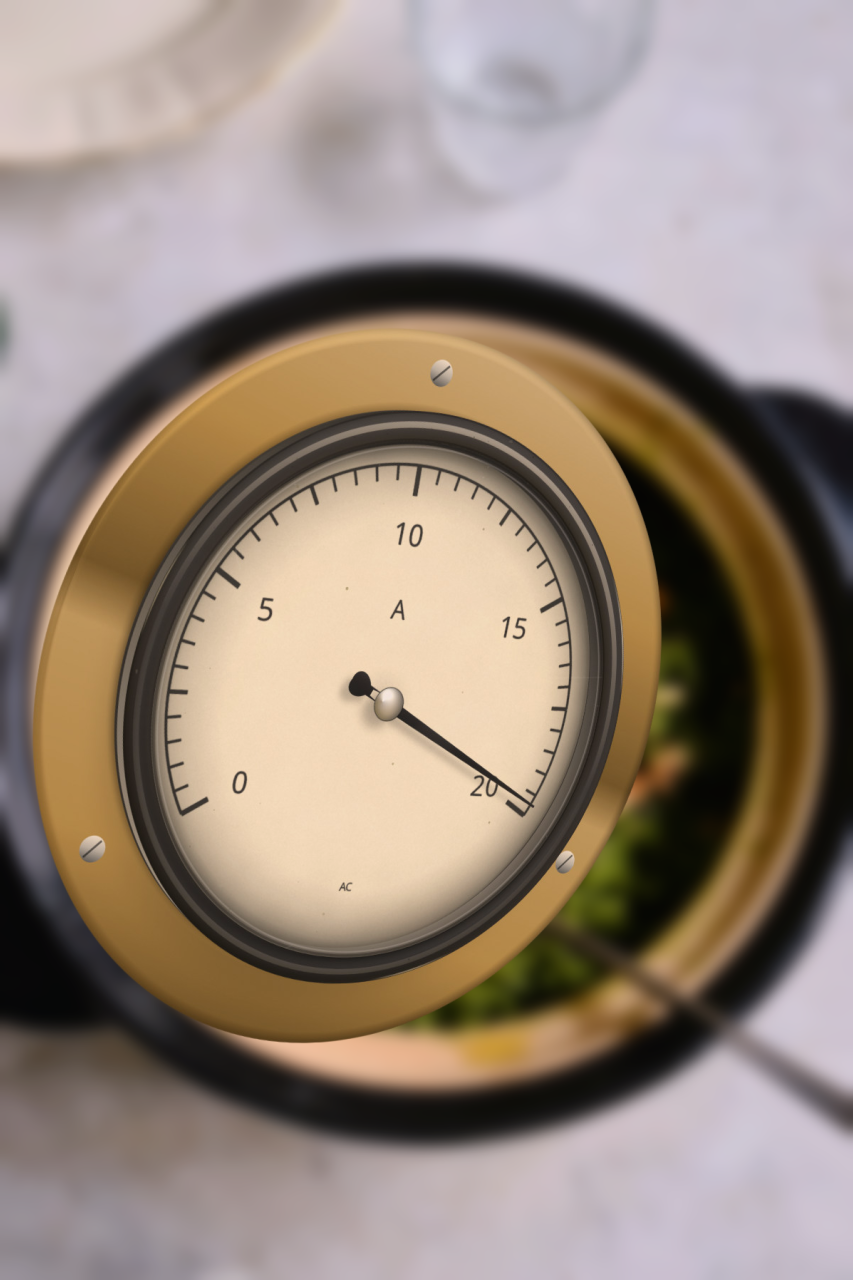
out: 19.75,A
